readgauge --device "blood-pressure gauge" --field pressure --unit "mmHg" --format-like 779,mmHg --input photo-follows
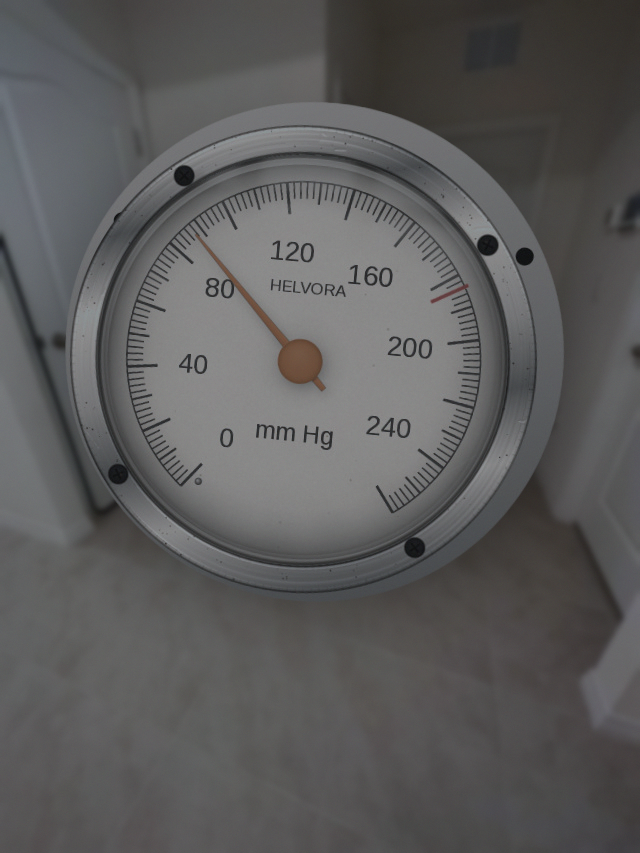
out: 88,mmHg
